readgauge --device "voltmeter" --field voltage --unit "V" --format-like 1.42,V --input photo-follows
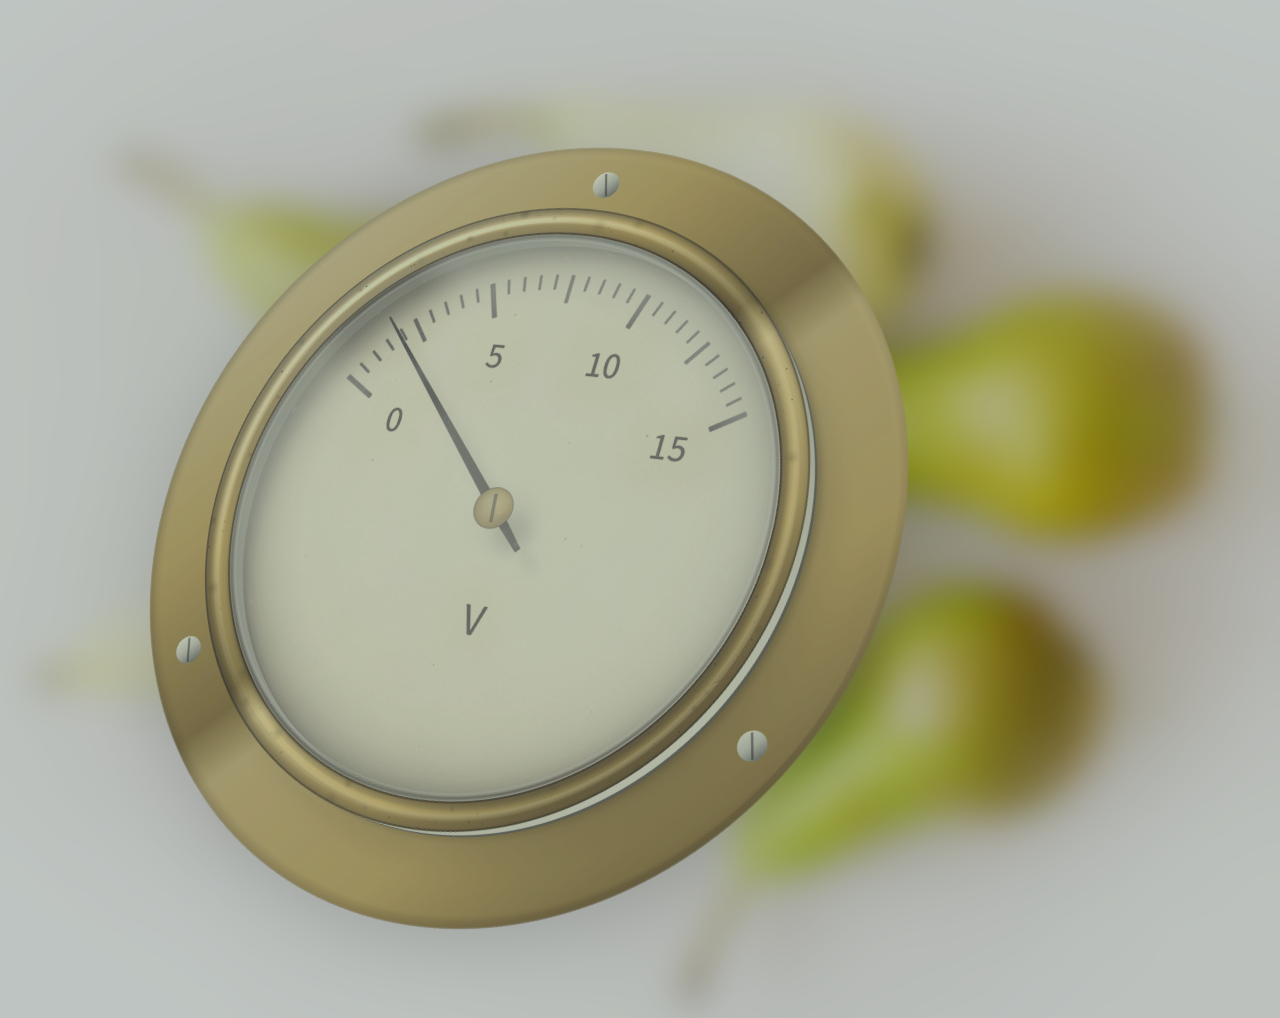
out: 2,V
